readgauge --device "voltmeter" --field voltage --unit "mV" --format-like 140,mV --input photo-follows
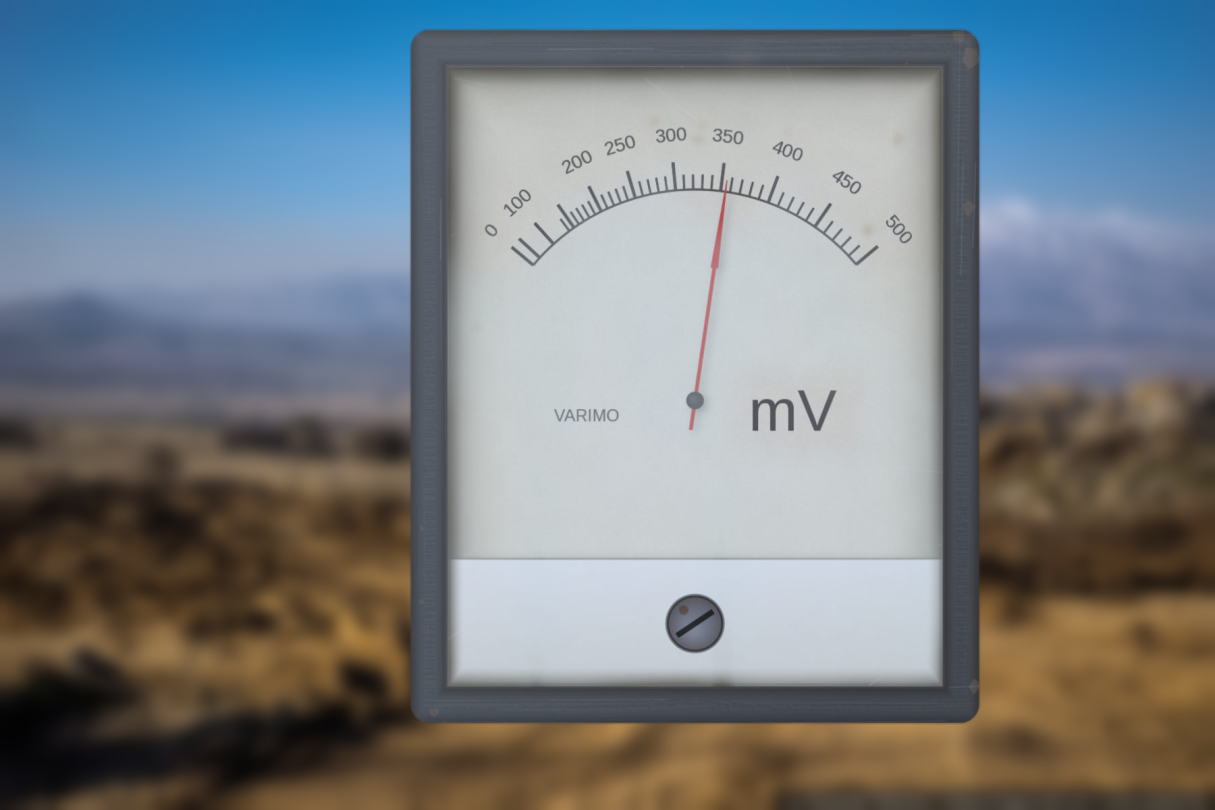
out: 355,mV
